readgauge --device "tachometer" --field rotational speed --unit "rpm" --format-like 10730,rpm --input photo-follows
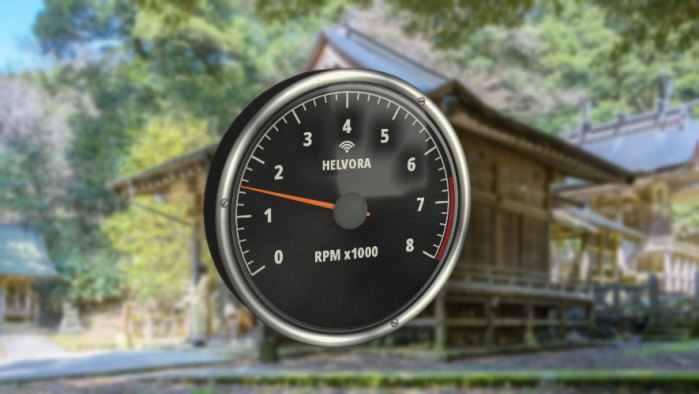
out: 1500,rpm
